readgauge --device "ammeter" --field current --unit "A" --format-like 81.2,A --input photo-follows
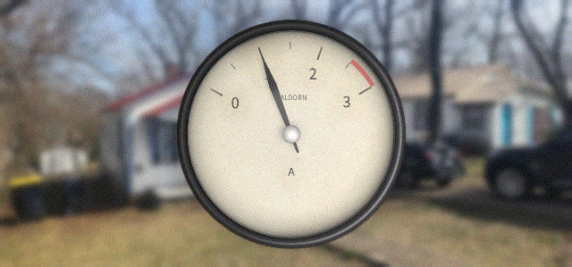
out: 1,A
